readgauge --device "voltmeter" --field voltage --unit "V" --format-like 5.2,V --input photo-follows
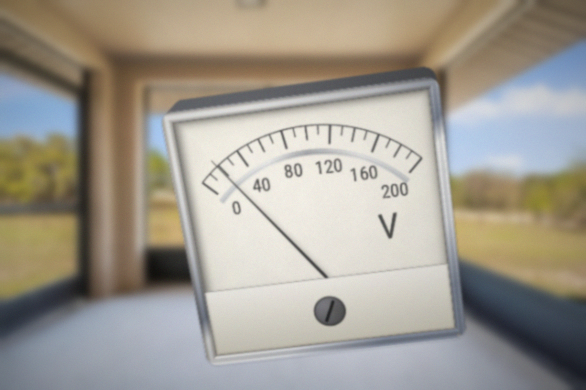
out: 20,V
